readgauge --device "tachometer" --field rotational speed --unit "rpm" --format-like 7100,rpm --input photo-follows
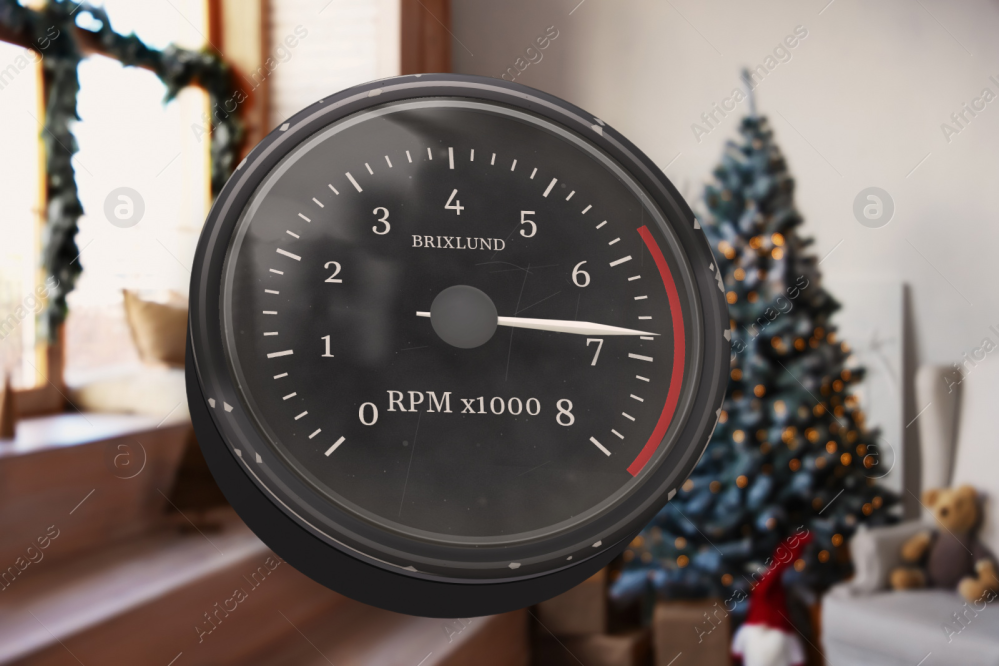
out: 6800,rpm
